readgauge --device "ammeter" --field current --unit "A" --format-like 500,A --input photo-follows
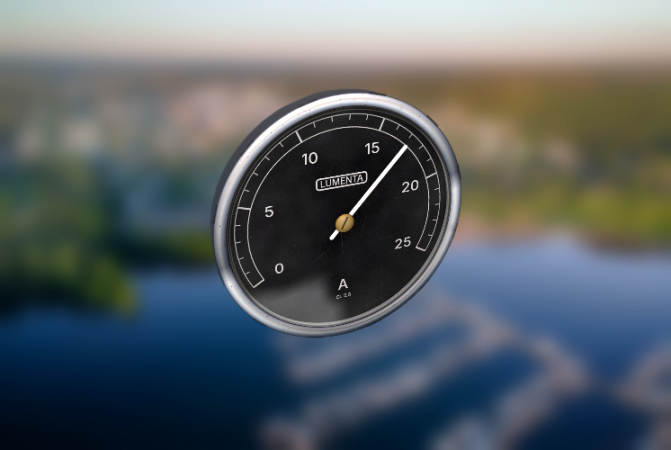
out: 17,A
